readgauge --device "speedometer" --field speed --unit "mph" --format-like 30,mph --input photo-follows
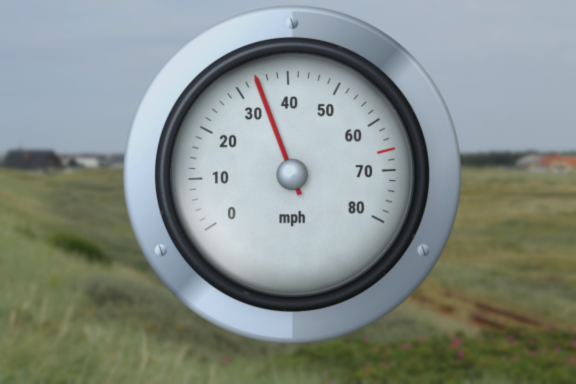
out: 34,mph
